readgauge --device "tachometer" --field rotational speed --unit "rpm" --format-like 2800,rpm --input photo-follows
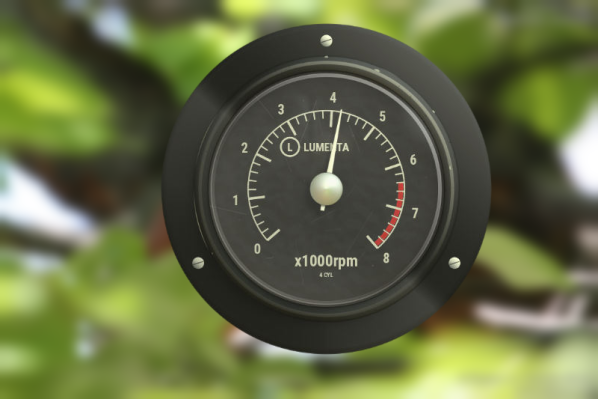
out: 4200,rpm
